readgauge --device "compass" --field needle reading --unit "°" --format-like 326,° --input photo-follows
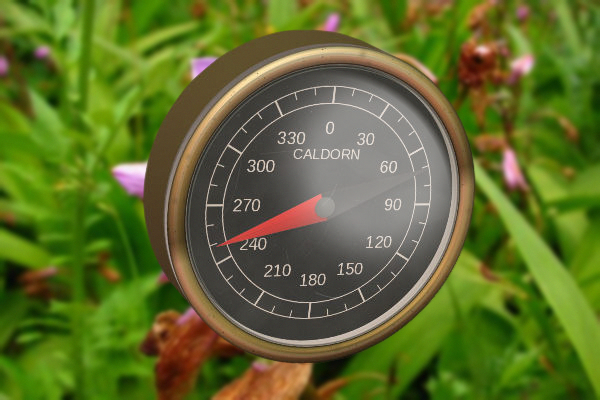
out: 250,°
